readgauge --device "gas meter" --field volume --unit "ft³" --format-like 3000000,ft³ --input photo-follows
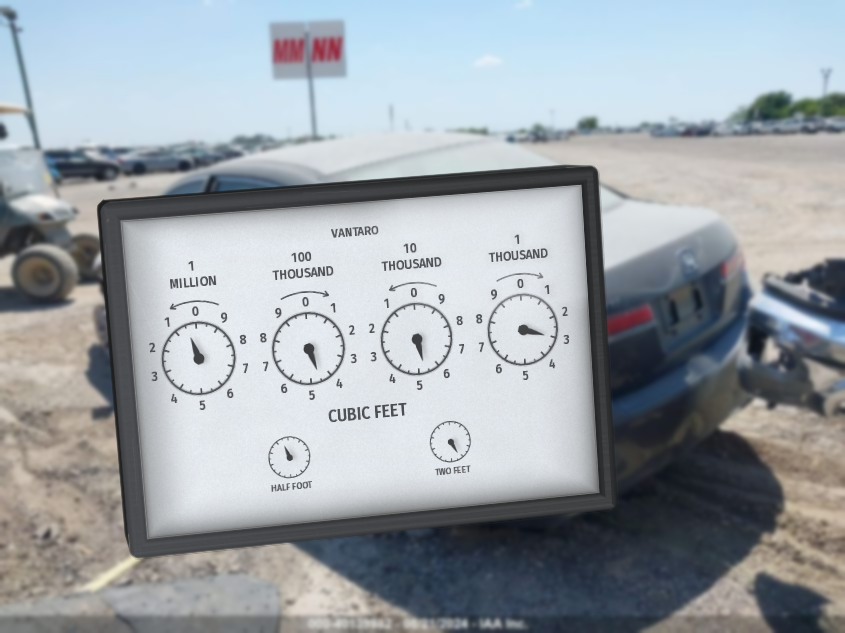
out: 45300,ft³
